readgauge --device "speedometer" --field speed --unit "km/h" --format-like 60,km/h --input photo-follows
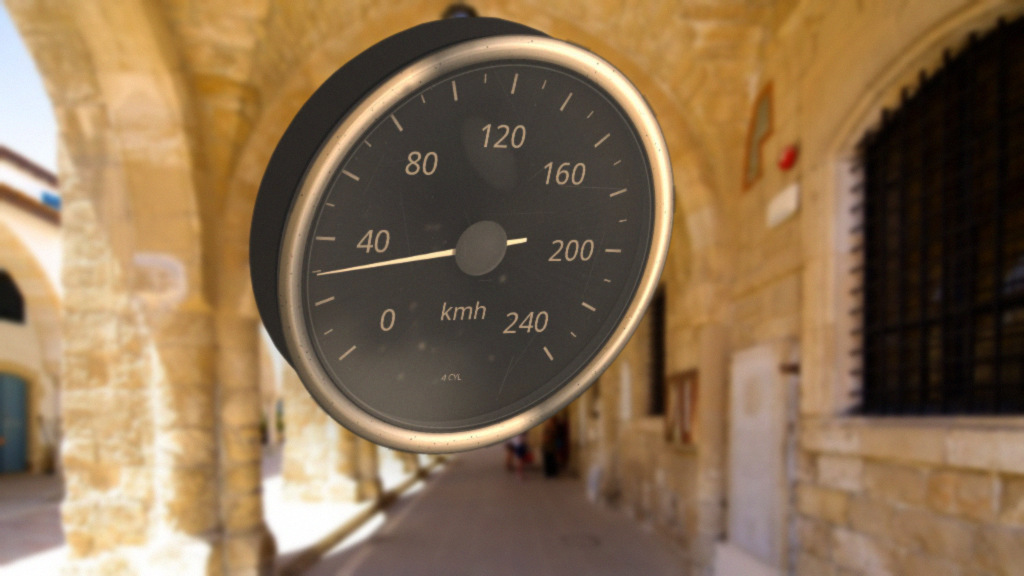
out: 30,km/h
